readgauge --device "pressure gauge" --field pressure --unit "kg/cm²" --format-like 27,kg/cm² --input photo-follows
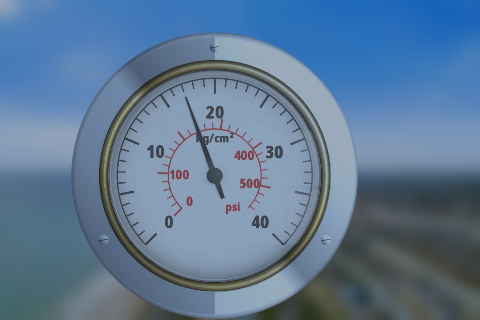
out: 17,kg/cm²
